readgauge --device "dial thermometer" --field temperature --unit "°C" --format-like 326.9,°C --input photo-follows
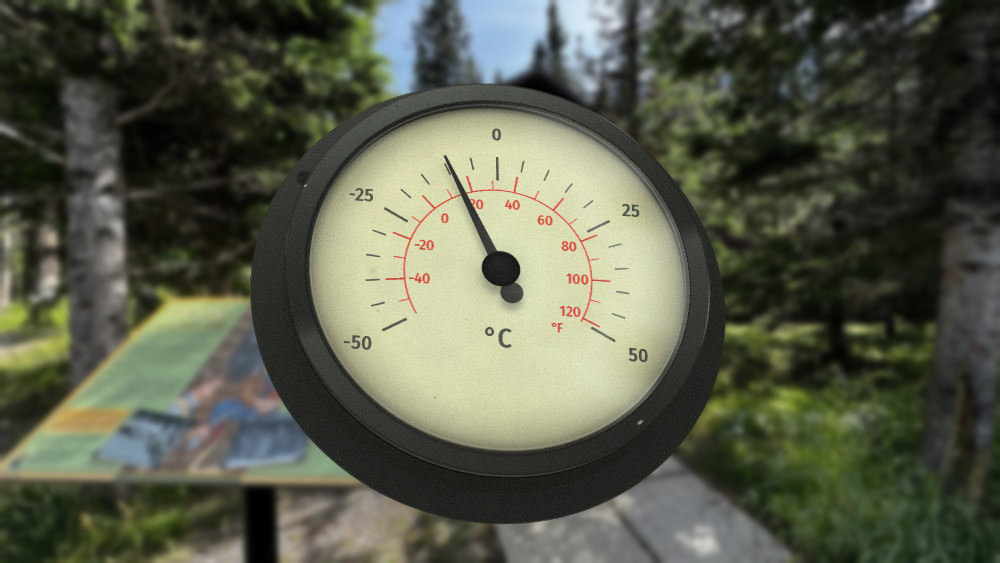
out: -10,°C
